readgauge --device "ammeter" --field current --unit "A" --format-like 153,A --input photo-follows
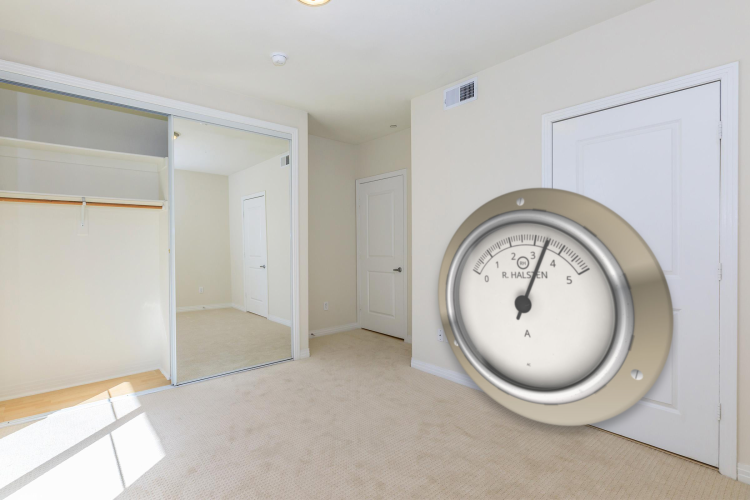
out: 3.5,A
